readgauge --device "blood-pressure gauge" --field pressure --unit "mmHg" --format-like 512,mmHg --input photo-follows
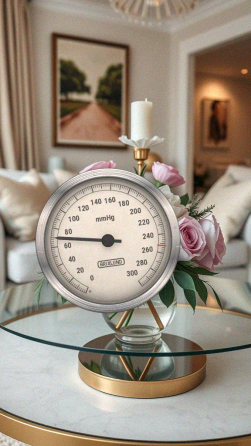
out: 70,mmHg
